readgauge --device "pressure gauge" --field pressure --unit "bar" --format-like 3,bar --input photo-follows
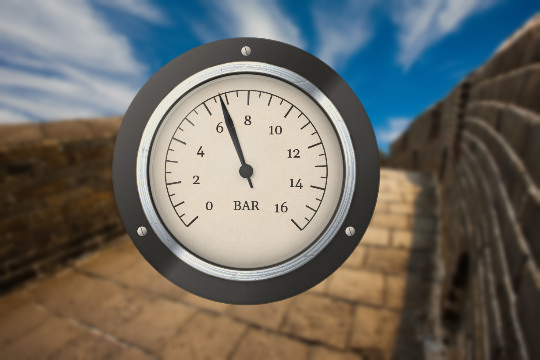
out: 6.75,bar
